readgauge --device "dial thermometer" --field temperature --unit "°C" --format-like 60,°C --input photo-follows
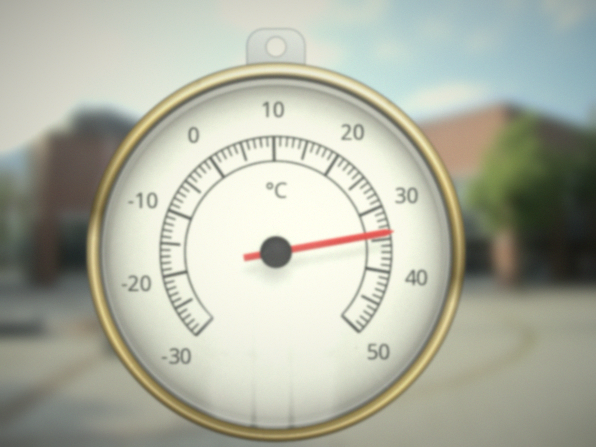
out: 34,°C
